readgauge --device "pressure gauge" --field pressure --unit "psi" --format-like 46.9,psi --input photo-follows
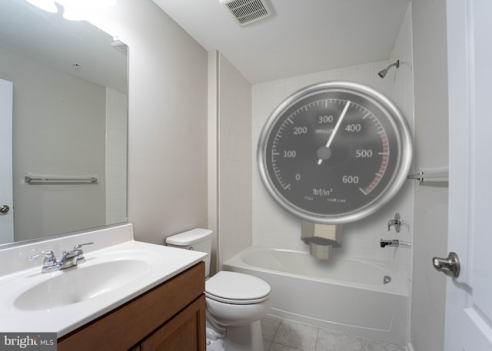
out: 350,psi
